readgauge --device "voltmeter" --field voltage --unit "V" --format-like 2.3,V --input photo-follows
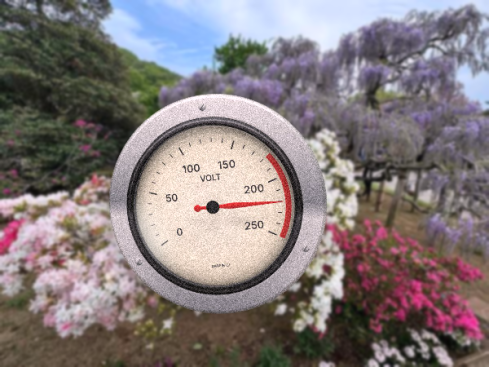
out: 220,V
